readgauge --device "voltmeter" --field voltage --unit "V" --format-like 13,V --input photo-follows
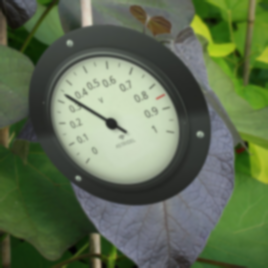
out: 0.35,V
